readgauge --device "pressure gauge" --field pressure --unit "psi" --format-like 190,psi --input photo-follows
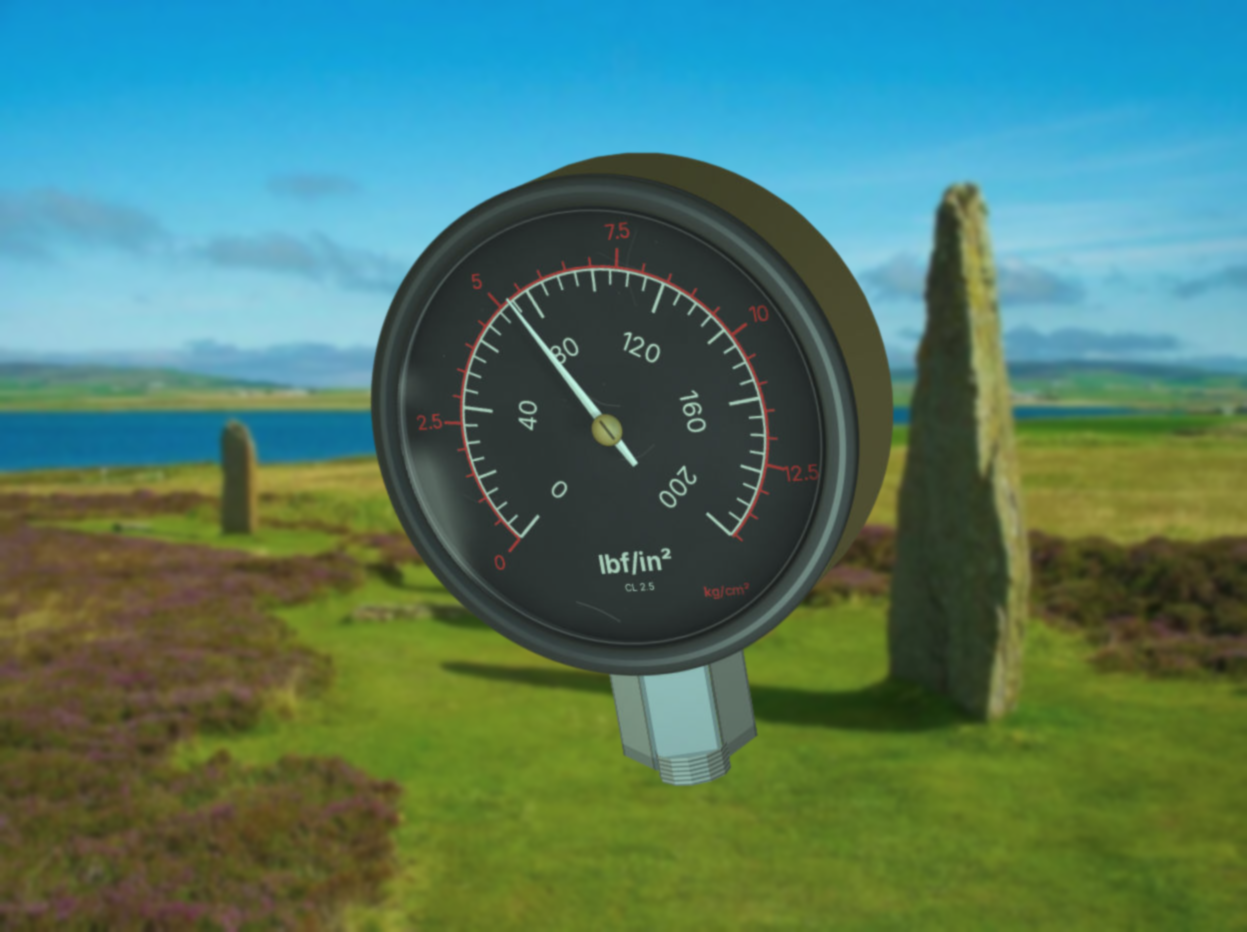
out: 75,psi
